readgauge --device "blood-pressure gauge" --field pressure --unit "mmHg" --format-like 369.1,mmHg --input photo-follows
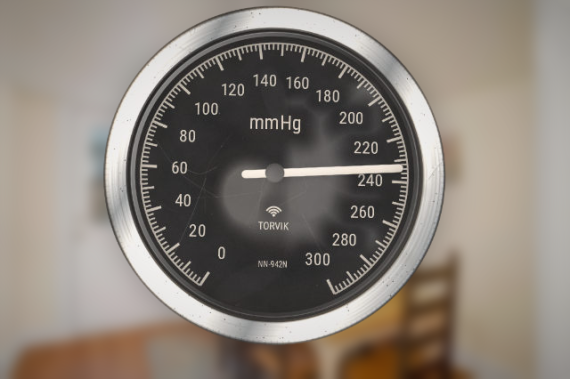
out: 234,mmHg
